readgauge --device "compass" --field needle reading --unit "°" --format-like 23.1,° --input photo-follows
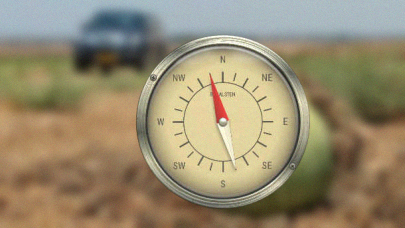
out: 345,°
